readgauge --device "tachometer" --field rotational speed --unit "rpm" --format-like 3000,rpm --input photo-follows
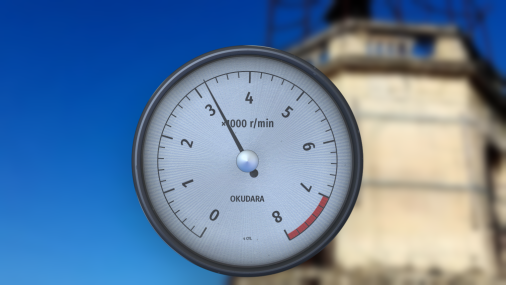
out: 3200,rpm
